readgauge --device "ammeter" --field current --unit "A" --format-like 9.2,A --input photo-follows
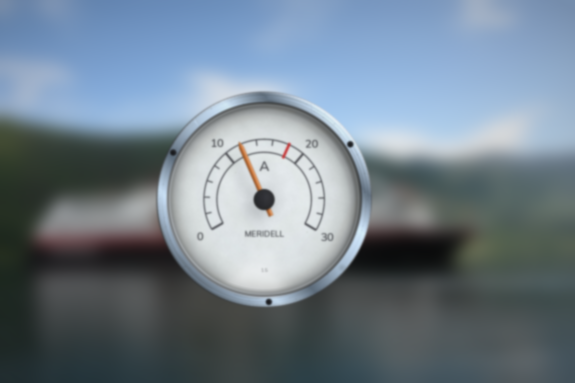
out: 12,A
